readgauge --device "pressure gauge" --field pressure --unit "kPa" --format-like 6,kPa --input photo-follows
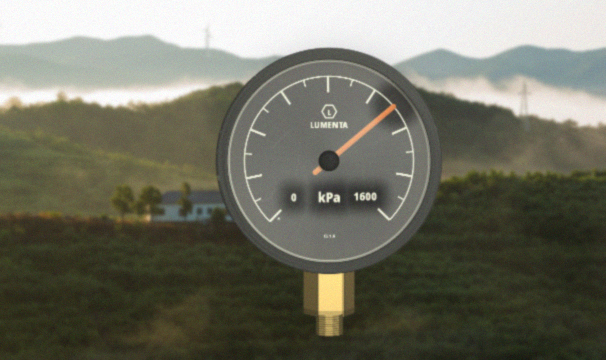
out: 1100,kPa
